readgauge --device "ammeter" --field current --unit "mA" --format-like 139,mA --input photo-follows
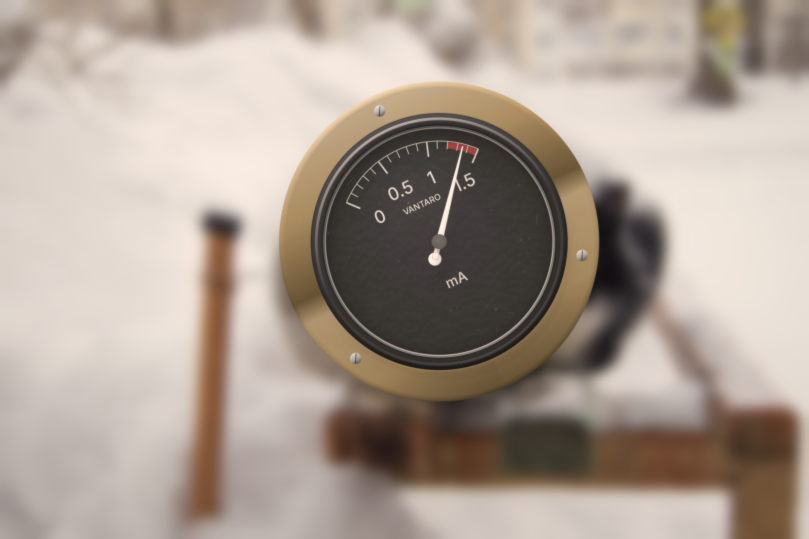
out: 1.35,mA
